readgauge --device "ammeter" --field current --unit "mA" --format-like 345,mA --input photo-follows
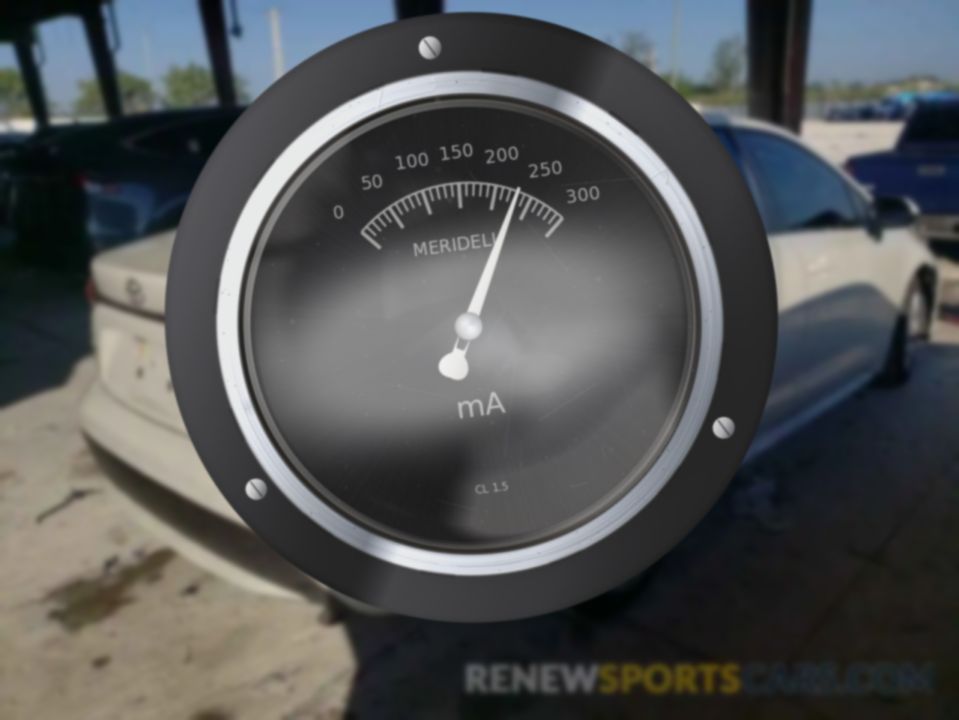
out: 230,mA
